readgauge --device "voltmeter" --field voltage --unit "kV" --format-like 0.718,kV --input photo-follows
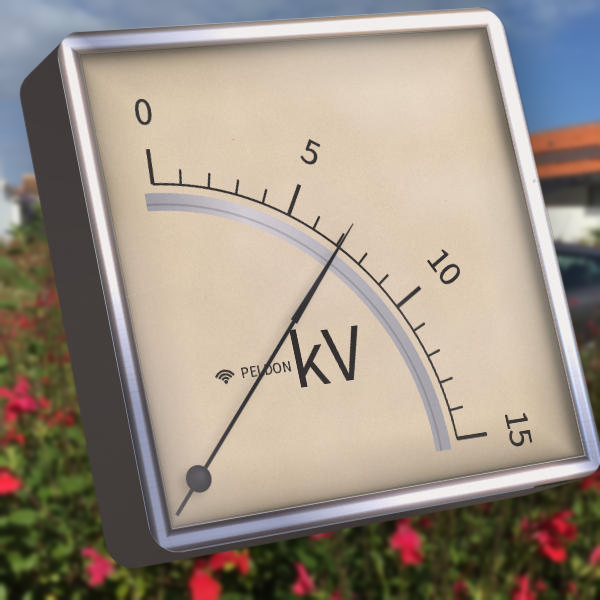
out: 7,kV
